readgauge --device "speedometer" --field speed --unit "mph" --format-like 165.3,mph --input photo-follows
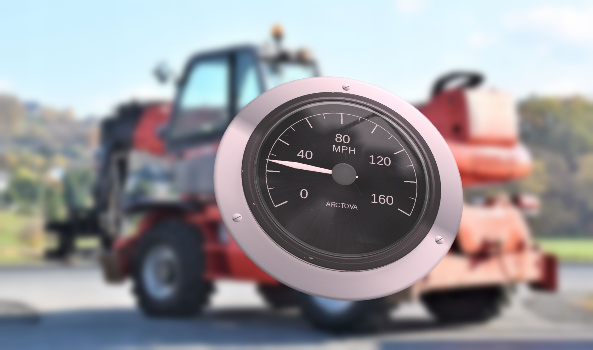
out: 25,mph
